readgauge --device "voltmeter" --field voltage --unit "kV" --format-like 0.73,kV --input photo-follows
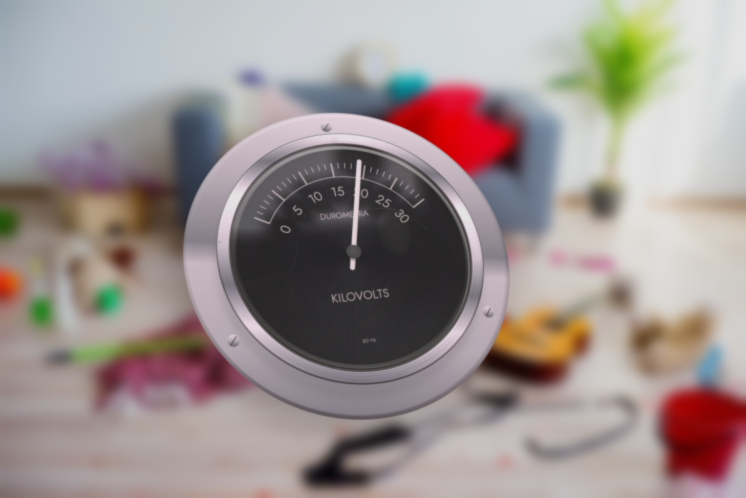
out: 19,kV
